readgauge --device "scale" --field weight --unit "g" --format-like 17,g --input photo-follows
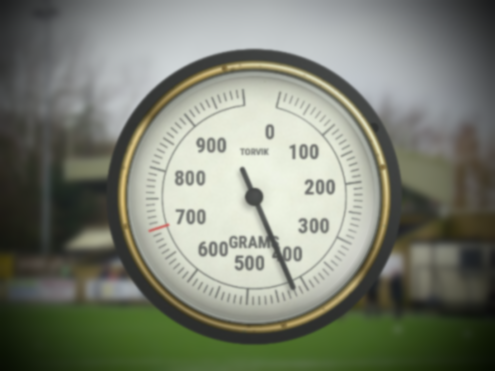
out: 420,g
